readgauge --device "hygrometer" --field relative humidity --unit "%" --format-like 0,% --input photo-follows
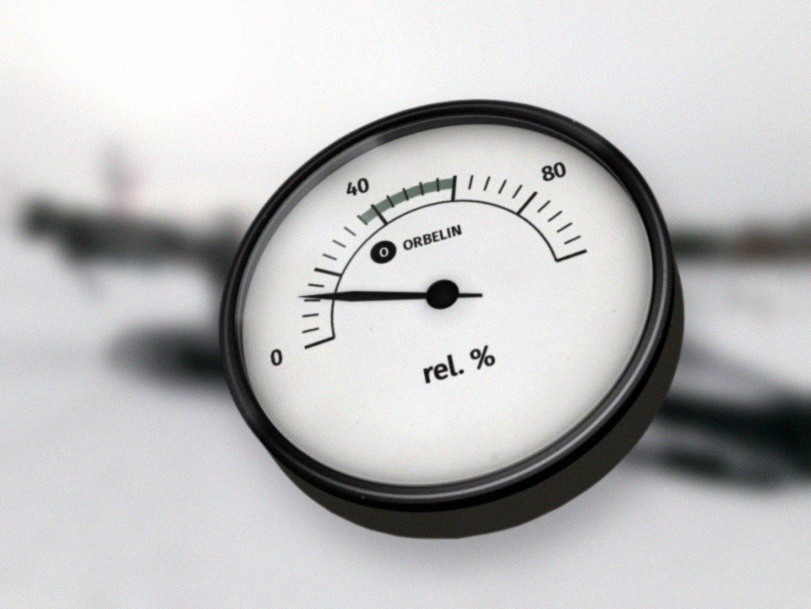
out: 12,%
